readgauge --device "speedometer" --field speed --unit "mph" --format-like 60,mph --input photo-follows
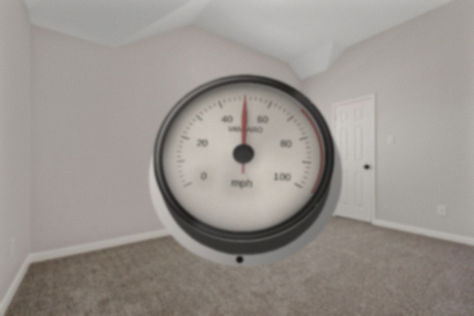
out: 50,mph
